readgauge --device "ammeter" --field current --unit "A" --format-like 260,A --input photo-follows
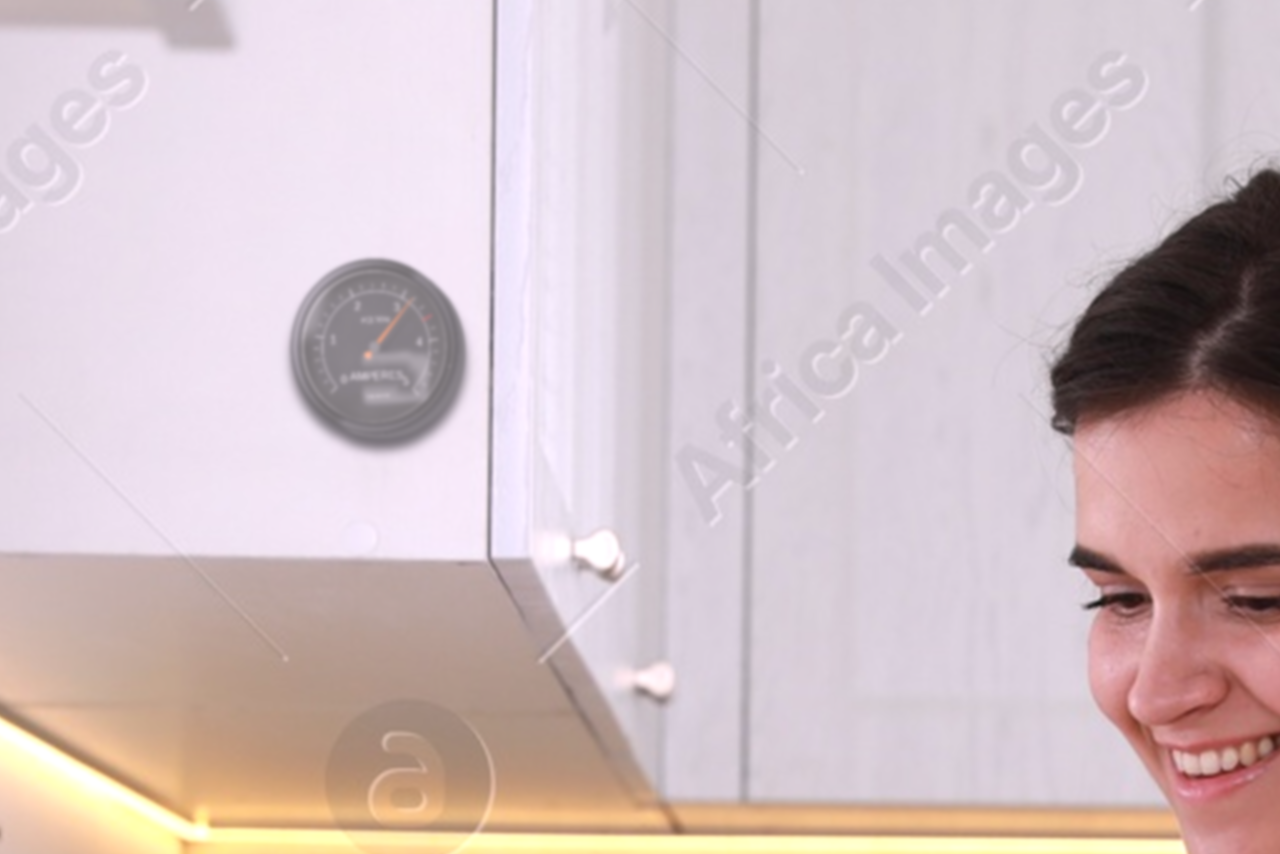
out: 3.2,A
